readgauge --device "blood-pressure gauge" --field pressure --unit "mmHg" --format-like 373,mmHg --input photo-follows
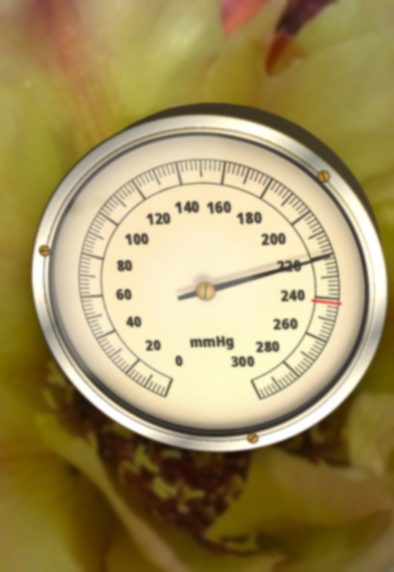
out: 220,mmHg
